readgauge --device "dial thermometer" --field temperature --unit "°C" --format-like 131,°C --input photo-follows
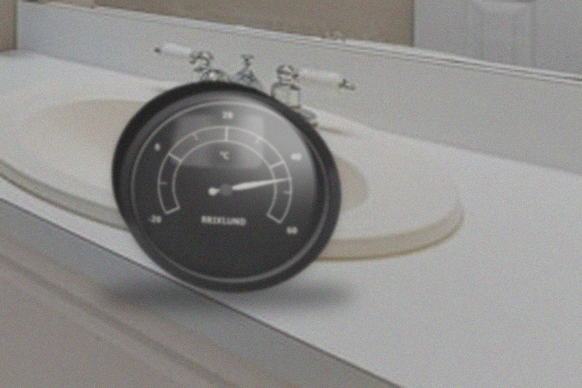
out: 45,°C
